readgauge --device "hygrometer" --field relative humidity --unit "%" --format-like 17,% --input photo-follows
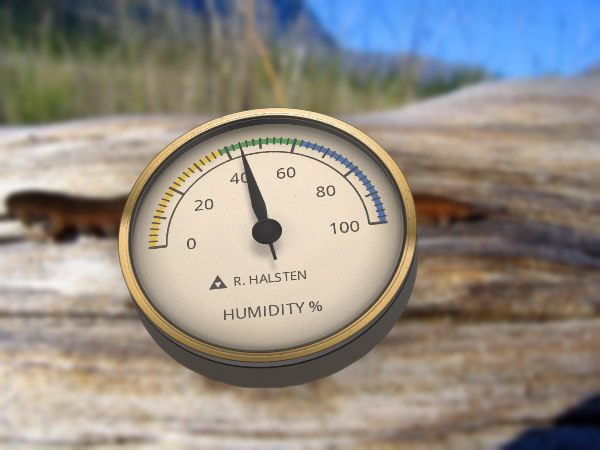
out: 44,%
